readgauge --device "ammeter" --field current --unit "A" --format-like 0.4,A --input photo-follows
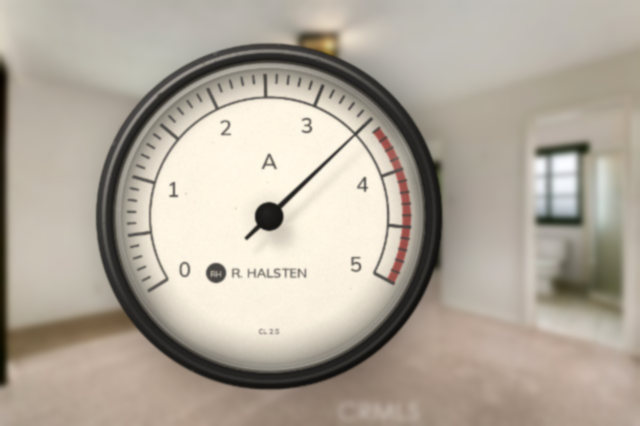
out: 3.5,A
